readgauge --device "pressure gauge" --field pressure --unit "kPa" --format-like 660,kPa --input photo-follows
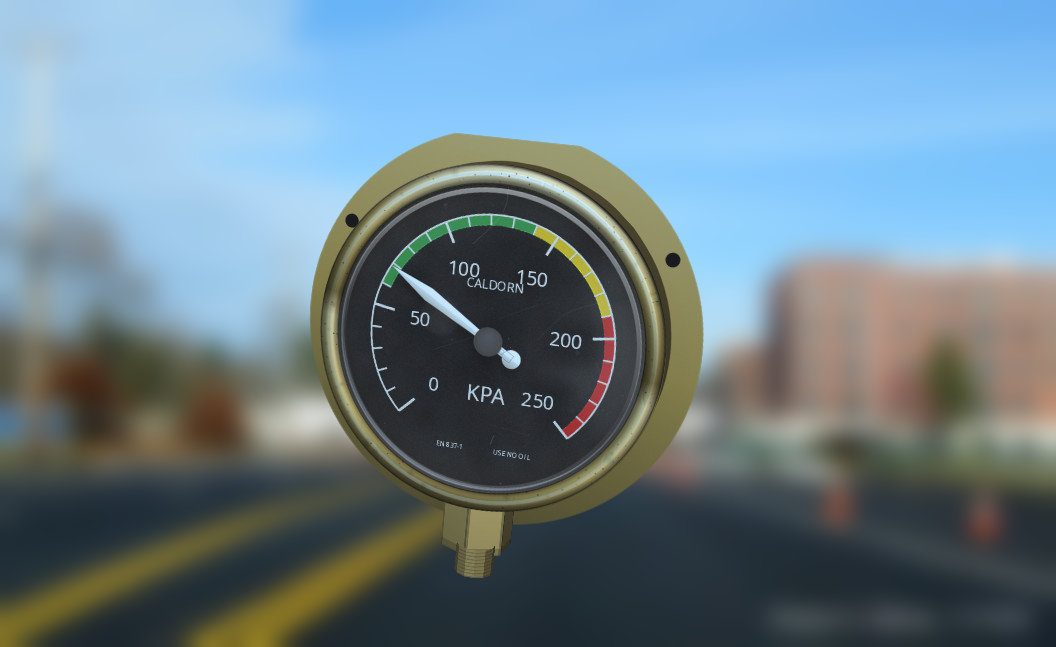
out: 70,kPa
